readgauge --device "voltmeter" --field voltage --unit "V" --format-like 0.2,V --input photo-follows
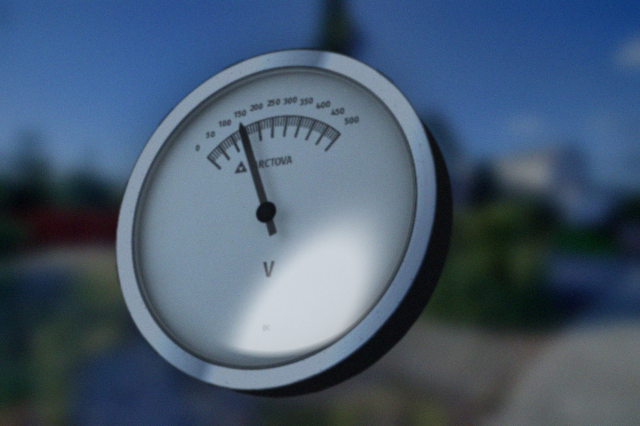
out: 150,V
